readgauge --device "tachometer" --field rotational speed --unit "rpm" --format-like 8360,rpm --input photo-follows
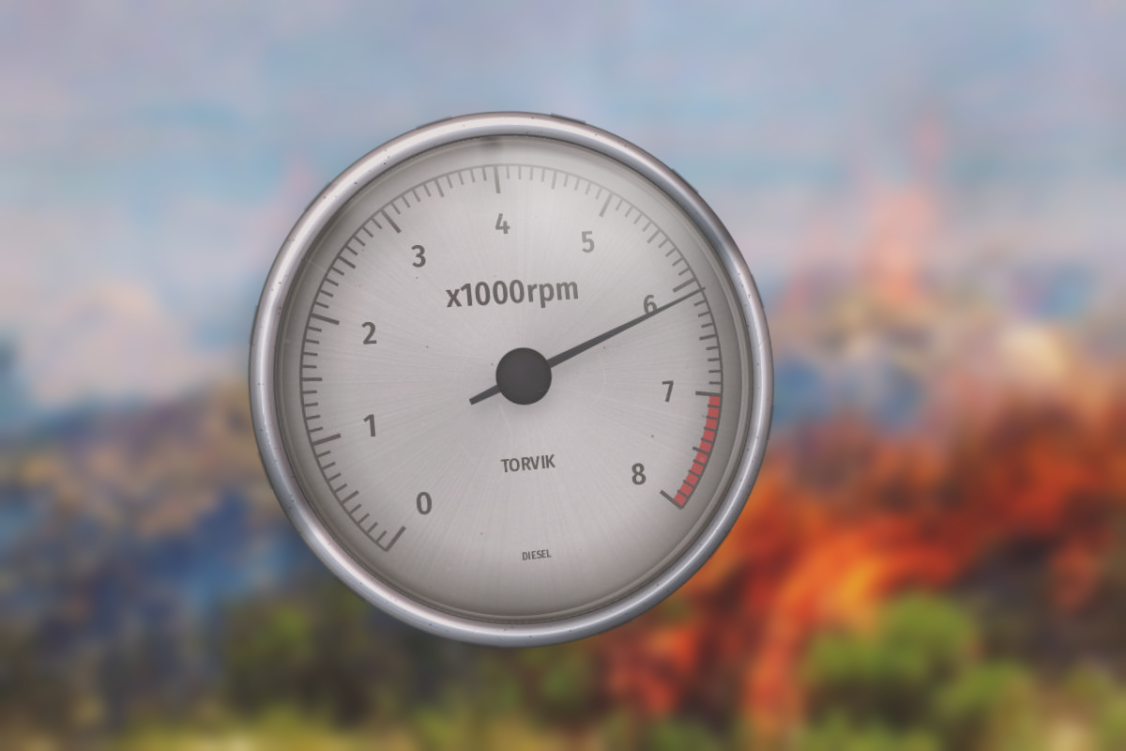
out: 6100,rpm
